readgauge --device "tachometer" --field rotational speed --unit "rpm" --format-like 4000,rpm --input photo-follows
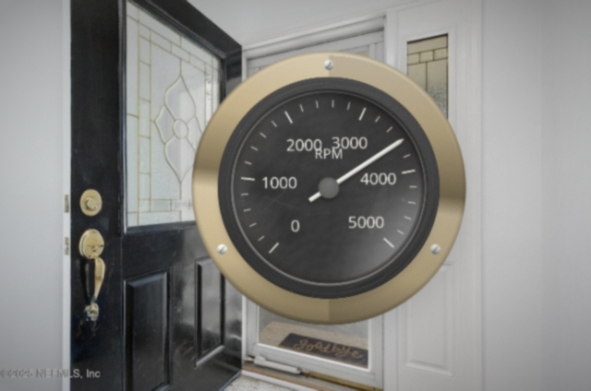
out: 3600,rpm
